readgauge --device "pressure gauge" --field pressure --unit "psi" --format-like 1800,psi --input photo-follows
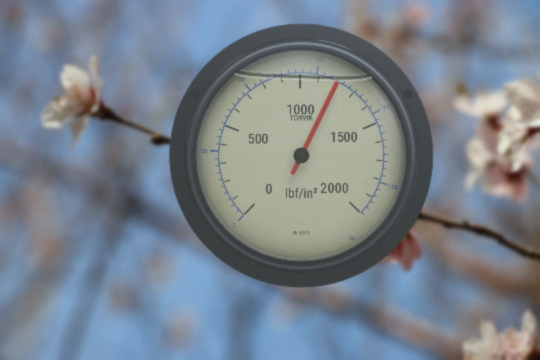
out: 1200,psi
